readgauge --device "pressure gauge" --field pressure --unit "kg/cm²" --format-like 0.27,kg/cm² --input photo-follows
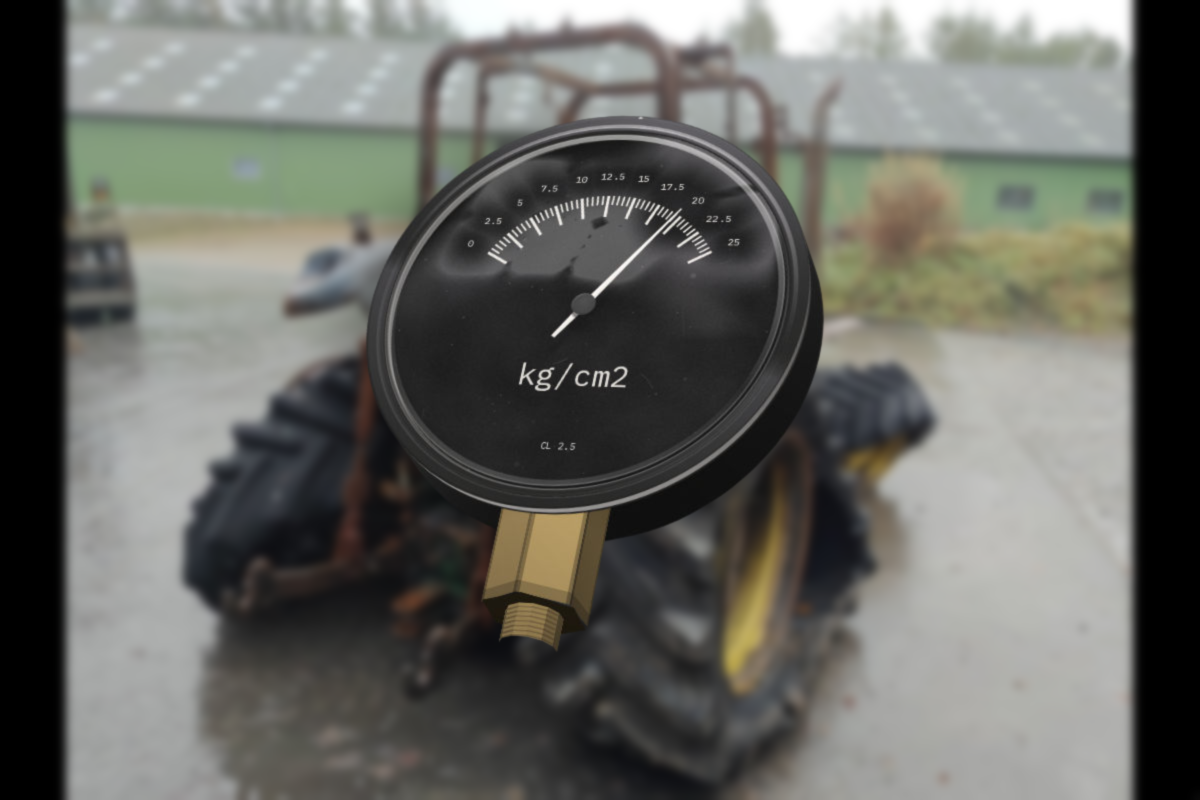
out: 20,kg/cm²
